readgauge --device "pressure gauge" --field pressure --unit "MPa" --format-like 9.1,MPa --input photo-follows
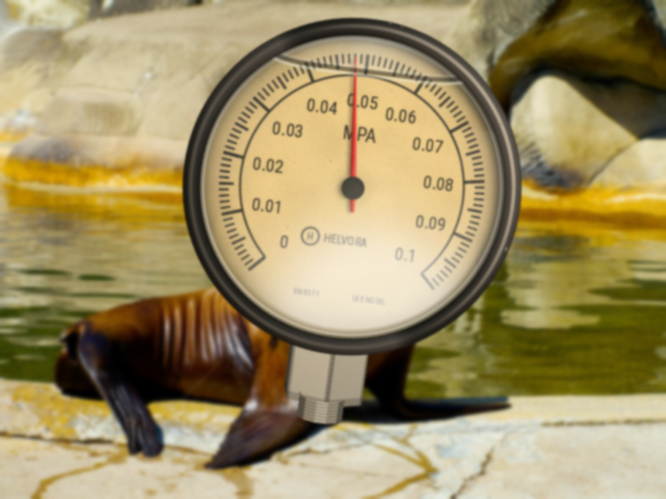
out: 0.048,MPa
